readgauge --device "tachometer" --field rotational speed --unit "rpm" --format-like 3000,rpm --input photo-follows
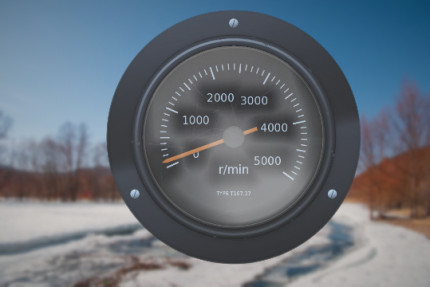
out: 100,rpm
